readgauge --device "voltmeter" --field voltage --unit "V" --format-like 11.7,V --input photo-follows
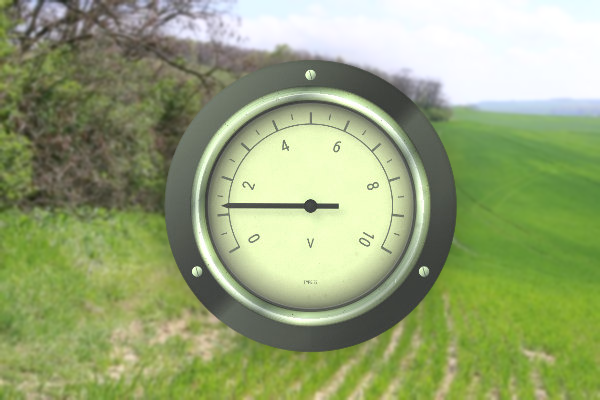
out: 1.25,V
